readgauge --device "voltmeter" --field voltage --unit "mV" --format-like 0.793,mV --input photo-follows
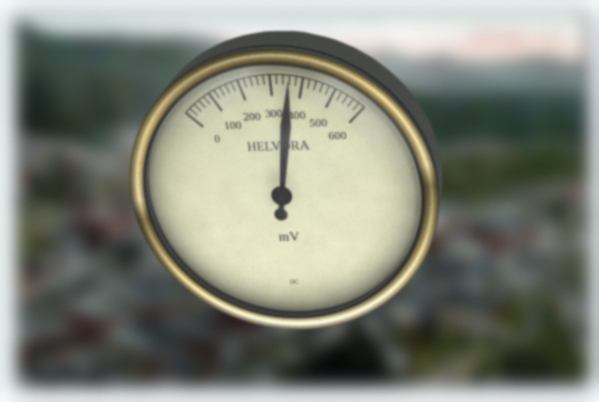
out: 360,mV
